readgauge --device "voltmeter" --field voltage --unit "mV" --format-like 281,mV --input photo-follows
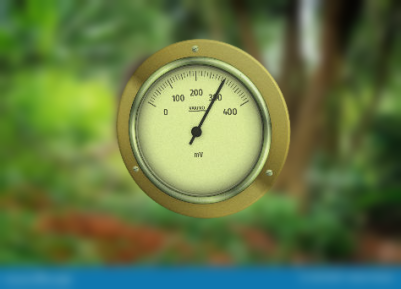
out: 300,mV
